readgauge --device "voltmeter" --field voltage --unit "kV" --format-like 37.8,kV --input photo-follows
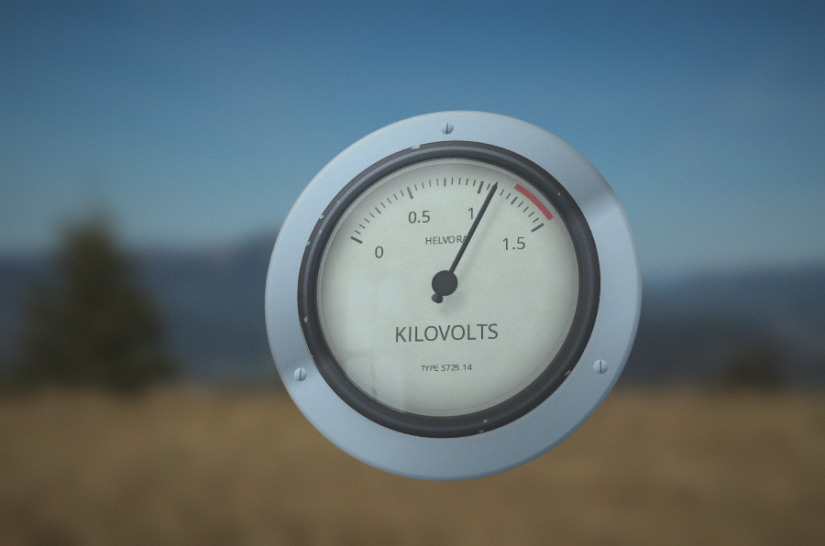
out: 1.1,kV
